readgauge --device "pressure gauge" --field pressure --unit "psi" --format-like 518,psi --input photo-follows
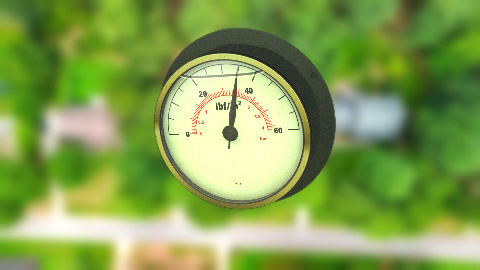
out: 35,psi
